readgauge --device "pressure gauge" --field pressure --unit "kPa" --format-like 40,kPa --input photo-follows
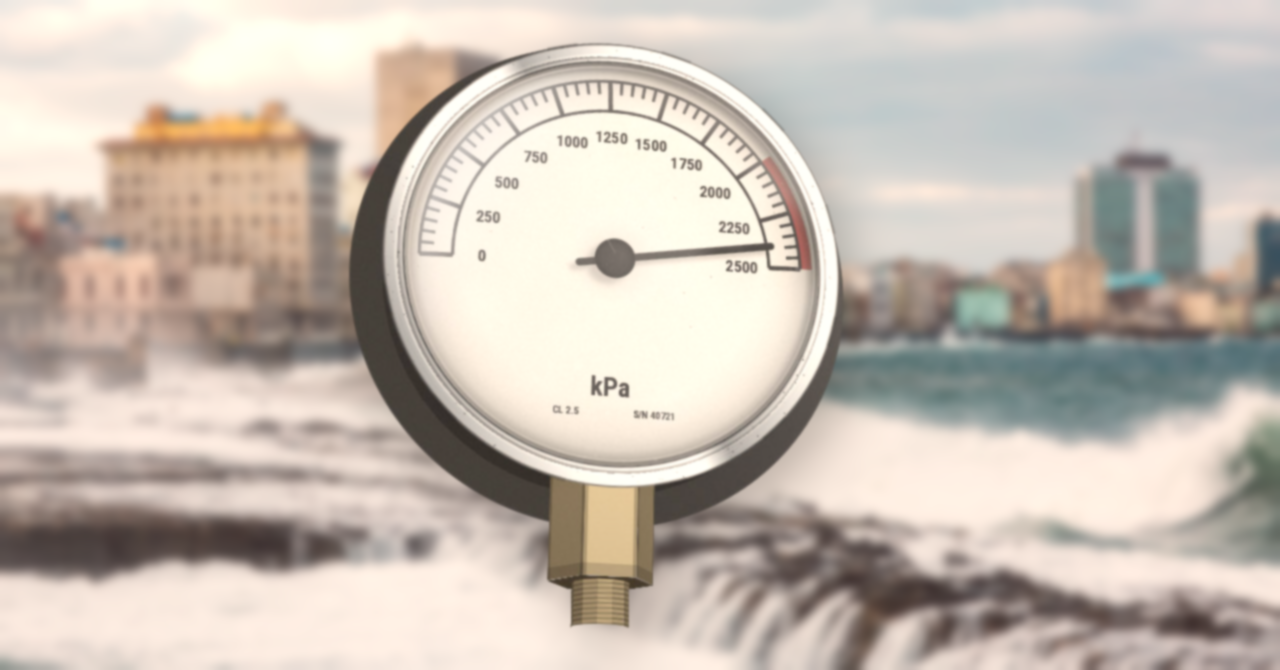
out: 2400,kPa
